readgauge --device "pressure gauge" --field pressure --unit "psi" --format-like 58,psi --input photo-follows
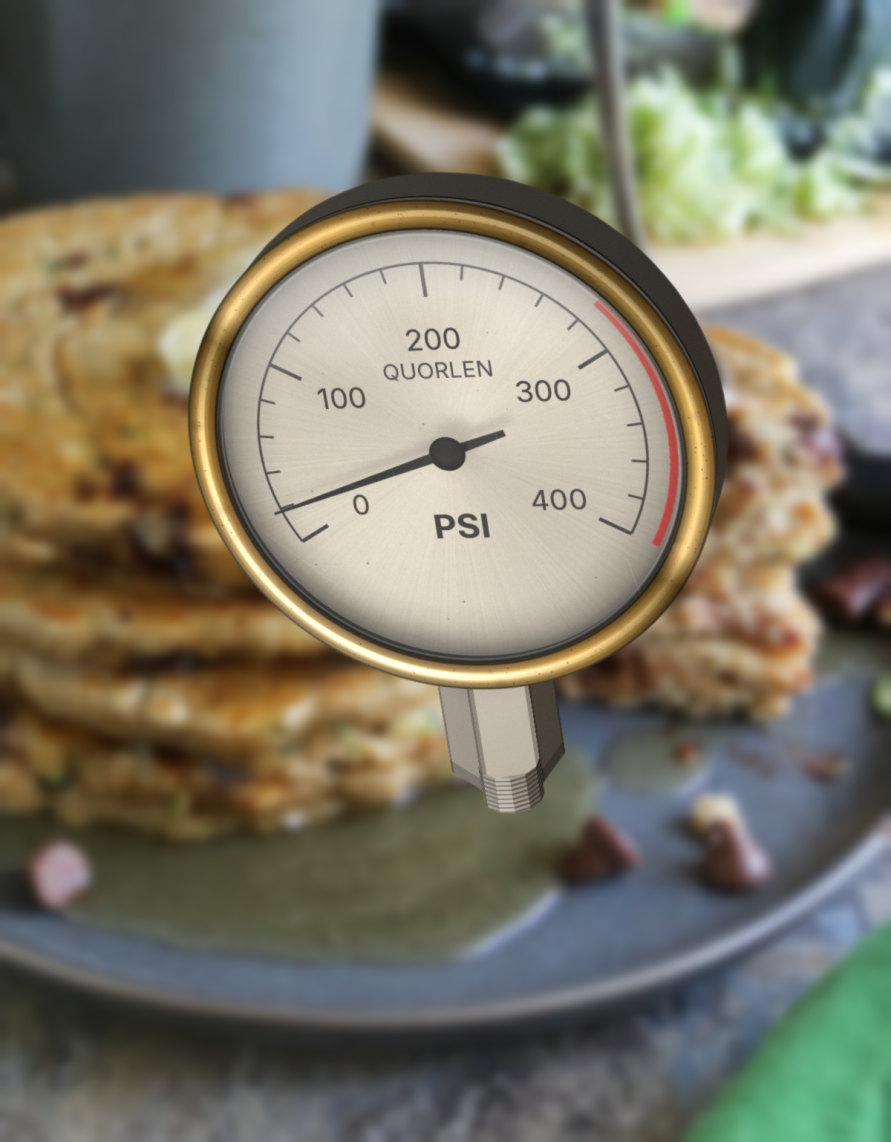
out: 20,psi
